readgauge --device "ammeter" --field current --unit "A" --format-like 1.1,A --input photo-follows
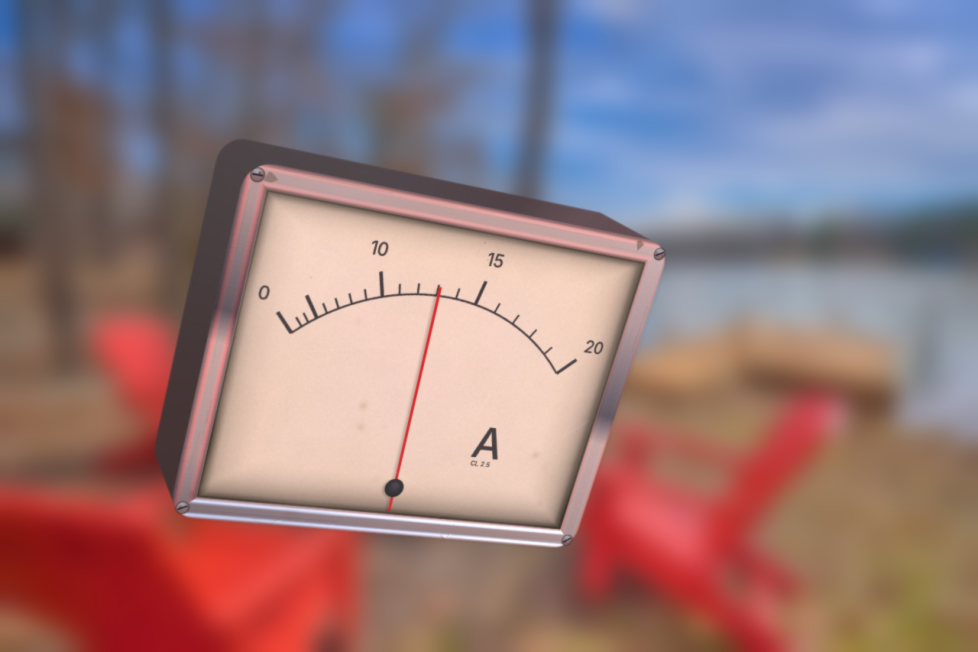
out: 13,A
